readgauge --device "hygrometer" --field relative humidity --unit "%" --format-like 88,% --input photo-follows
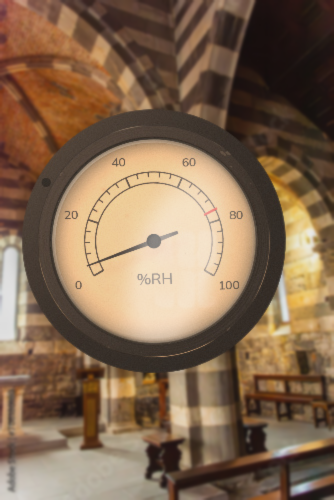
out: 4,%
